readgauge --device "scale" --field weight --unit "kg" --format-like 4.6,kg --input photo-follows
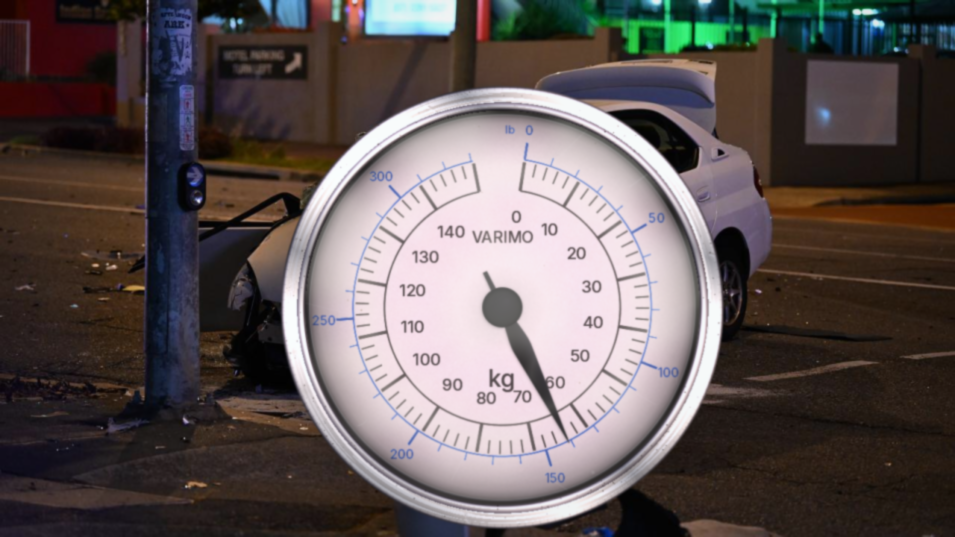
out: 64,kg
